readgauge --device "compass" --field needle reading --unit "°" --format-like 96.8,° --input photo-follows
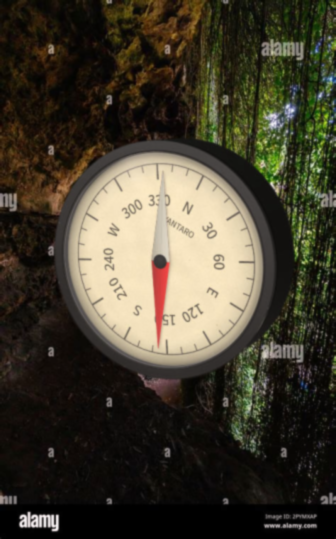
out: 155,°
